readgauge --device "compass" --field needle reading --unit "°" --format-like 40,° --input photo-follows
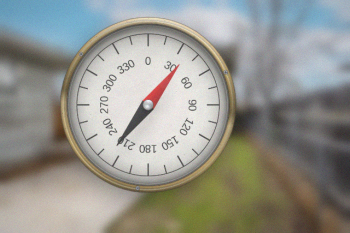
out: 37.5,°
